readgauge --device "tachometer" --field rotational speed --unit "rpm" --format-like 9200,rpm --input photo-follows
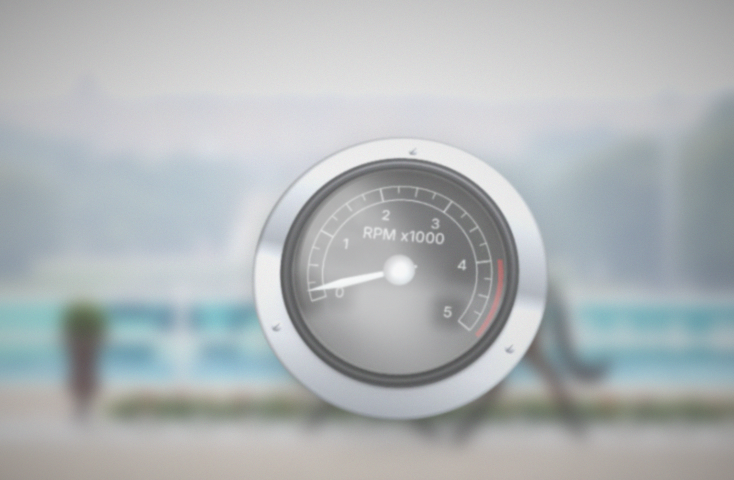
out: 125,rpm
